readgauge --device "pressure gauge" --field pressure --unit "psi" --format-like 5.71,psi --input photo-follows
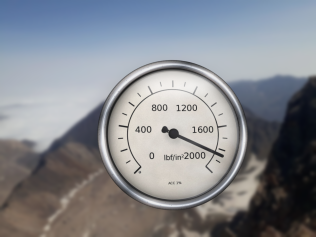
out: 1850,psi
